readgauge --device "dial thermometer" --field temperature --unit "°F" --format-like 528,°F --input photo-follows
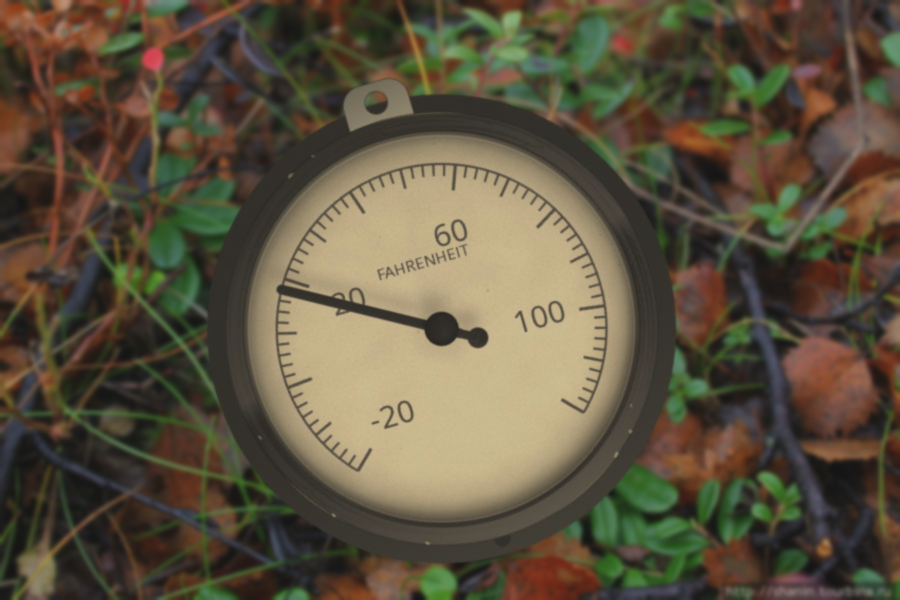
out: 18,°F
